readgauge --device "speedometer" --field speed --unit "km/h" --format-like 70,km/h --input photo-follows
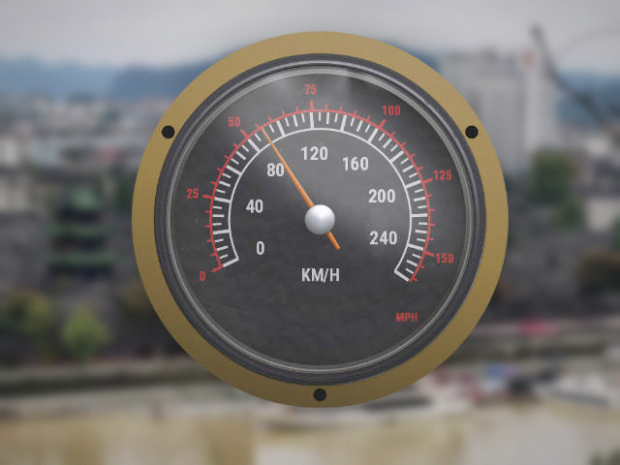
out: 90,km/h
